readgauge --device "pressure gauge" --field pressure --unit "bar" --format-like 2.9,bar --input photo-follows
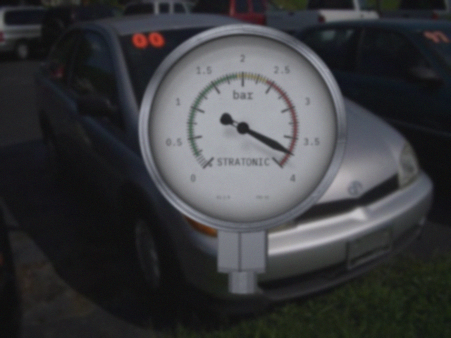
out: 3.75,bar
